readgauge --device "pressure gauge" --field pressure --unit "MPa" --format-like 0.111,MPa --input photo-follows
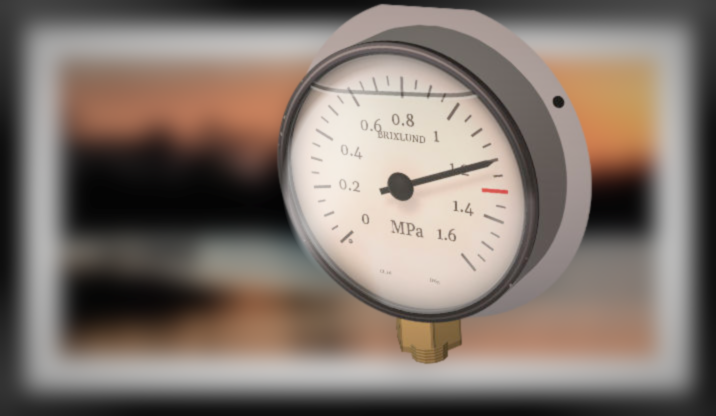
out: 1.2,MPa
